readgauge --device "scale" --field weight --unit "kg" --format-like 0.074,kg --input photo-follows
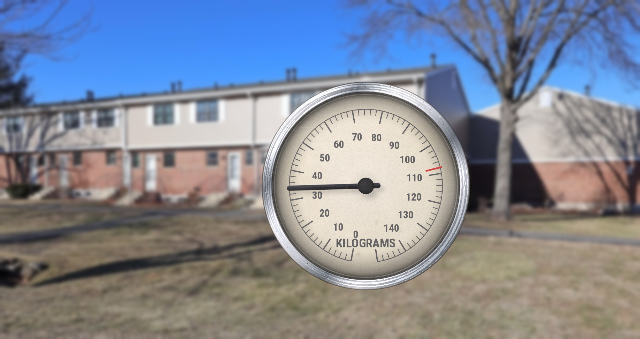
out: 34,kg
